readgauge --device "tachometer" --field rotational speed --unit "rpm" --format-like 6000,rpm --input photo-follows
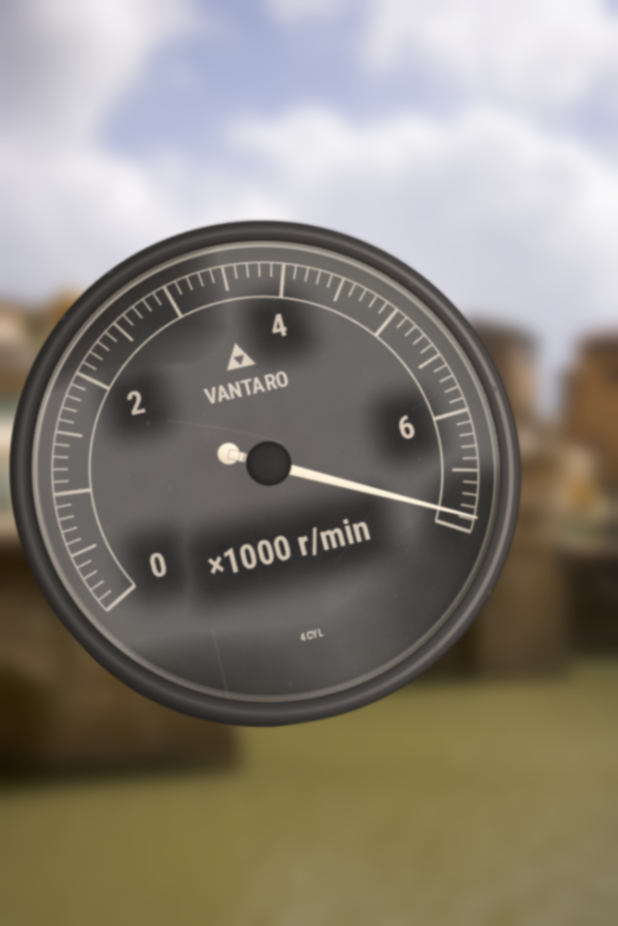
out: 6900,rpm
